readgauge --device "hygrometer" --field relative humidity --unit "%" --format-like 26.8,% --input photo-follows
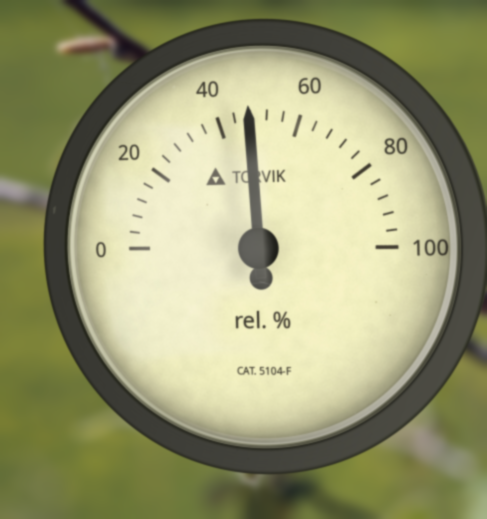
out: 48,%
